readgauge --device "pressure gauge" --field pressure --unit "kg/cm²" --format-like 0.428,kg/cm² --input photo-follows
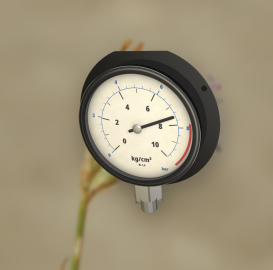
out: 7.5,kg/cm²
